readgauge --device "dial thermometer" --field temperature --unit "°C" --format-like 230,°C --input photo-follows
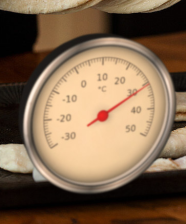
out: 30,°C
